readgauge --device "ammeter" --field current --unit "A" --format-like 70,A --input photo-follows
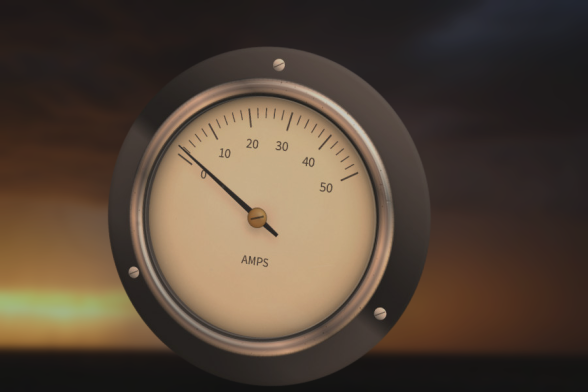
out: 2,A
